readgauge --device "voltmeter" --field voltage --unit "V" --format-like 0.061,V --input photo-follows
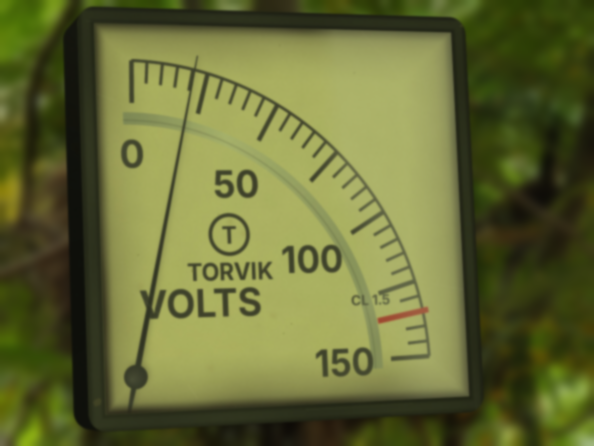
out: 20,V
